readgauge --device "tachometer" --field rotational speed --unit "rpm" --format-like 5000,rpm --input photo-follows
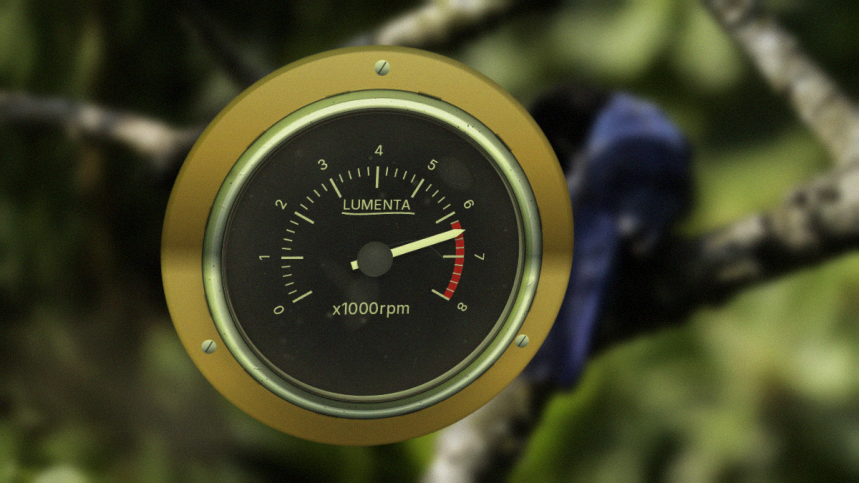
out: 6400,rpm
